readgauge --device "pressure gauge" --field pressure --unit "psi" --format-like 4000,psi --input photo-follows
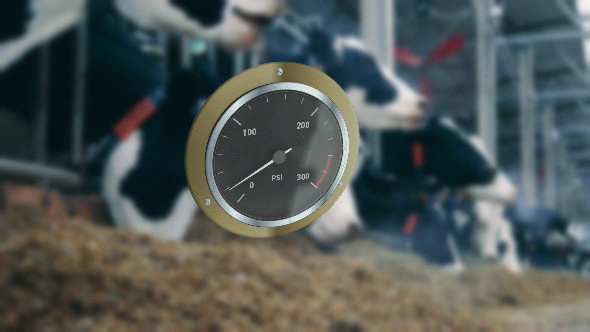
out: 20,psi
